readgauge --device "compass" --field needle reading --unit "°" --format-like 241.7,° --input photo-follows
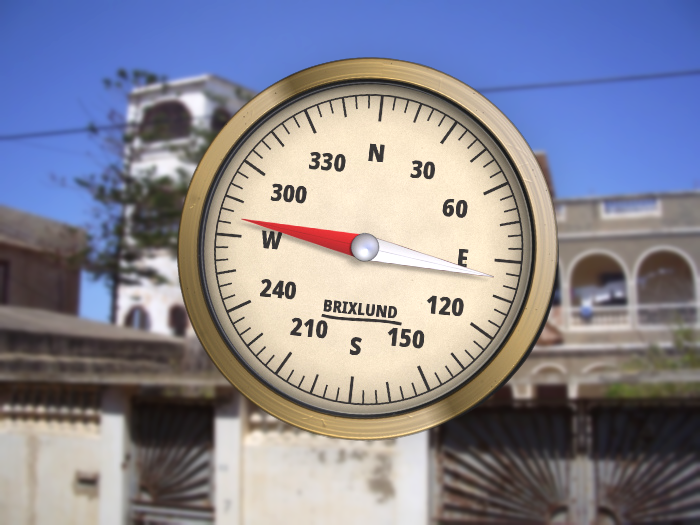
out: 277.5,°
